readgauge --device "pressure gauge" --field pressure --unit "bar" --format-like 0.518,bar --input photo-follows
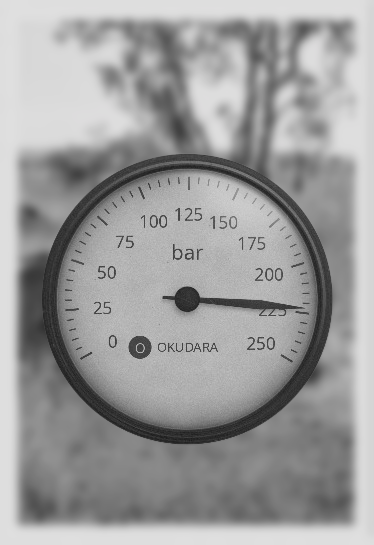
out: 222.5,bar
